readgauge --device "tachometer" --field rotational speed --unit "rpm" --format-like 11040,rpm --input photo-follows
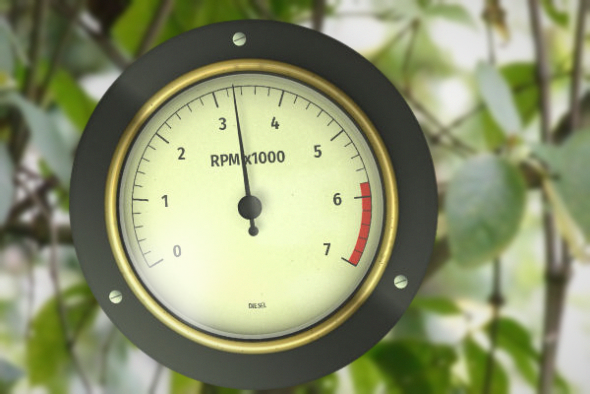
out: 3300,rpm
